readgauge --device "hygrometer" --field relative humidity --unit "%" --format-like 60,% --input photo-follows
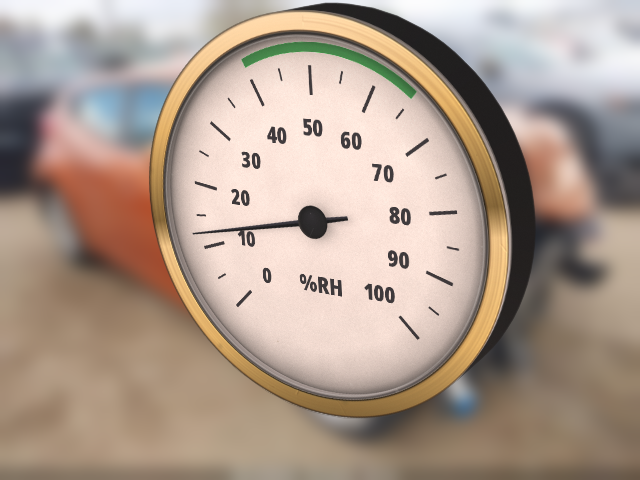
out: 12.5,%
